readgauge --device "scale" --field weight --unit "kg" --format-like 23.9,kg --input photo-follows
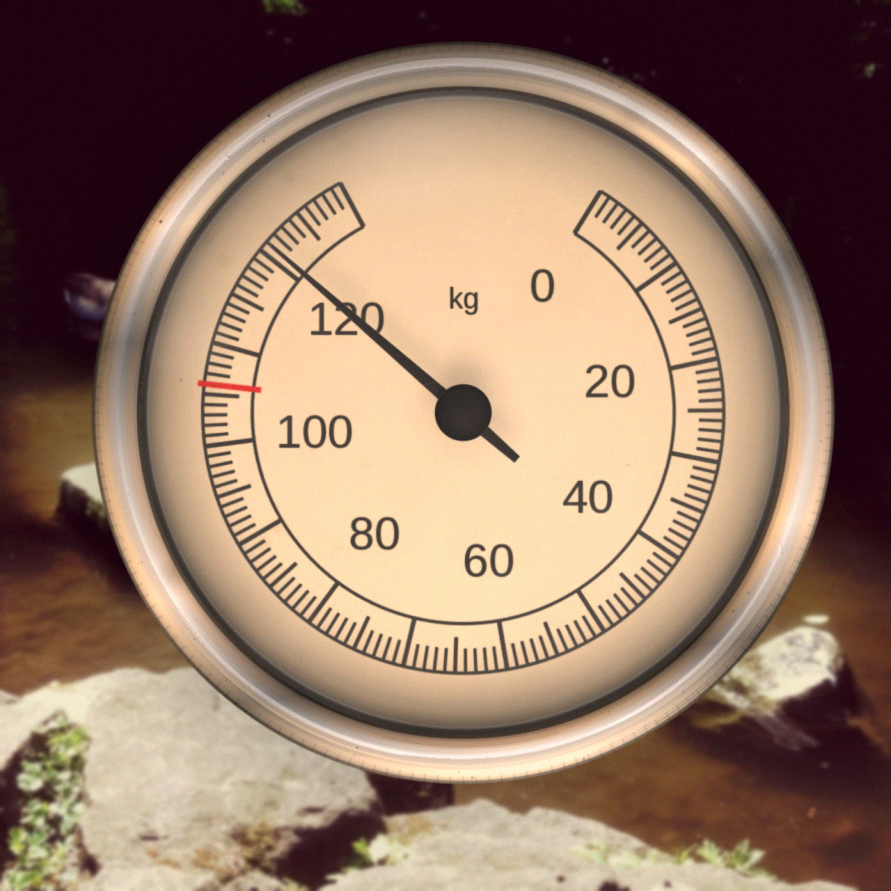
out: 121,kg
